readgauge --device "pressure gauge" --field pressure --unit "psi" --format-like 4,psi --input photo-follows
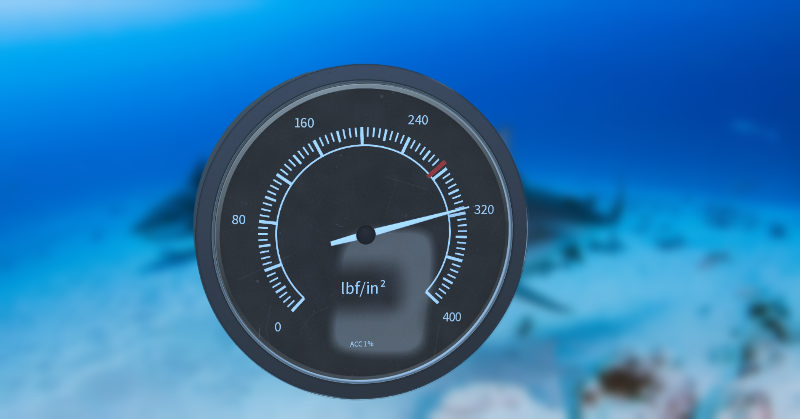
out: 315,psi
